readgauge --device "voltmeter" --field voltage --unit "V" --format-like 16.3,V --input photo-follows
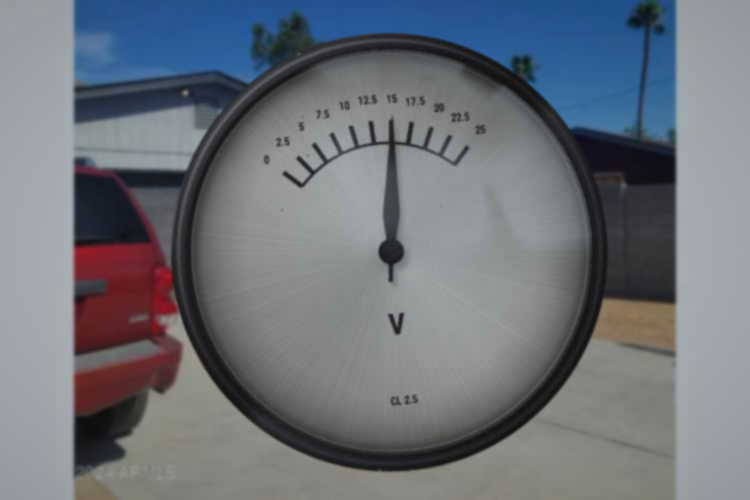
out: 15,V
